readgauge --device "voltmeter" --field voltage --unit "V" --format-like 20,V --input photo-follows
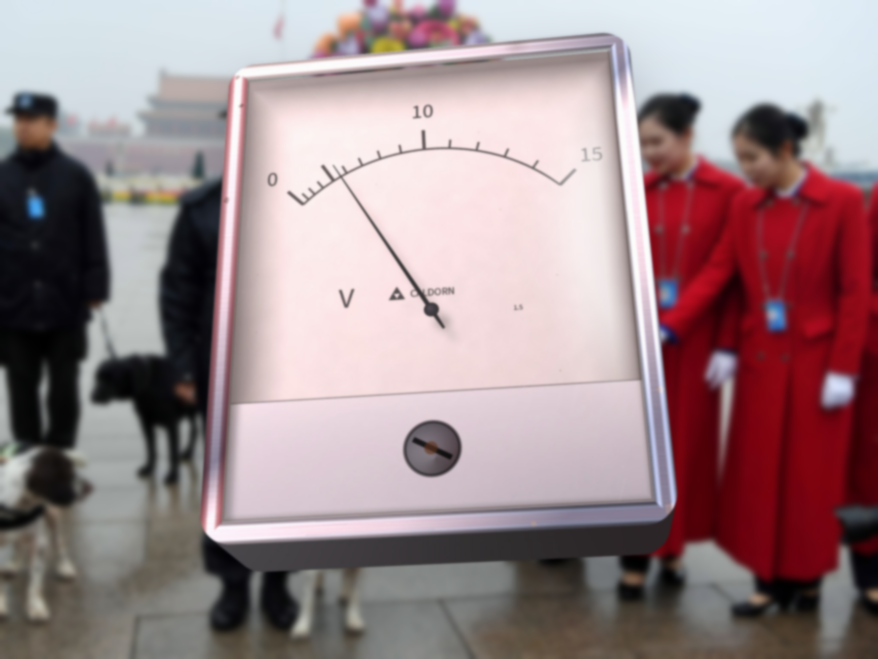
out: 5.5,V
